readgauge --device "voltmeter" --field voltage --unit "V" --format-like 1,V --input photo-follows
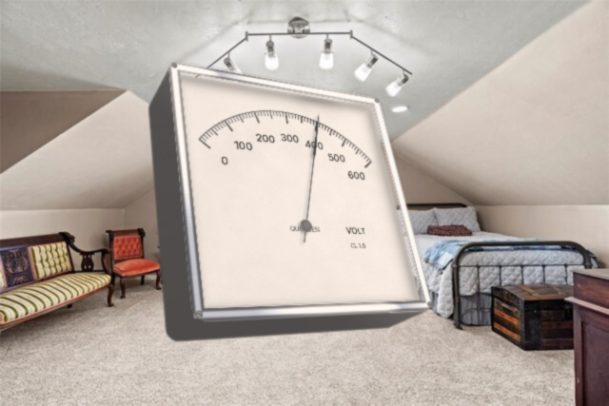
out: 400,V
